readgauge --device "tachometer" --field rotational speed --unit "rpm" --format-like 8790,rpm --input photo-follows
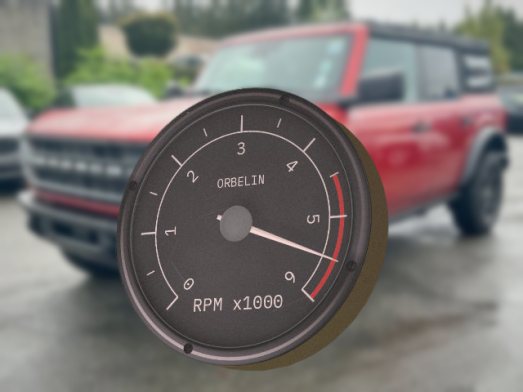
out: 5500,rpm
